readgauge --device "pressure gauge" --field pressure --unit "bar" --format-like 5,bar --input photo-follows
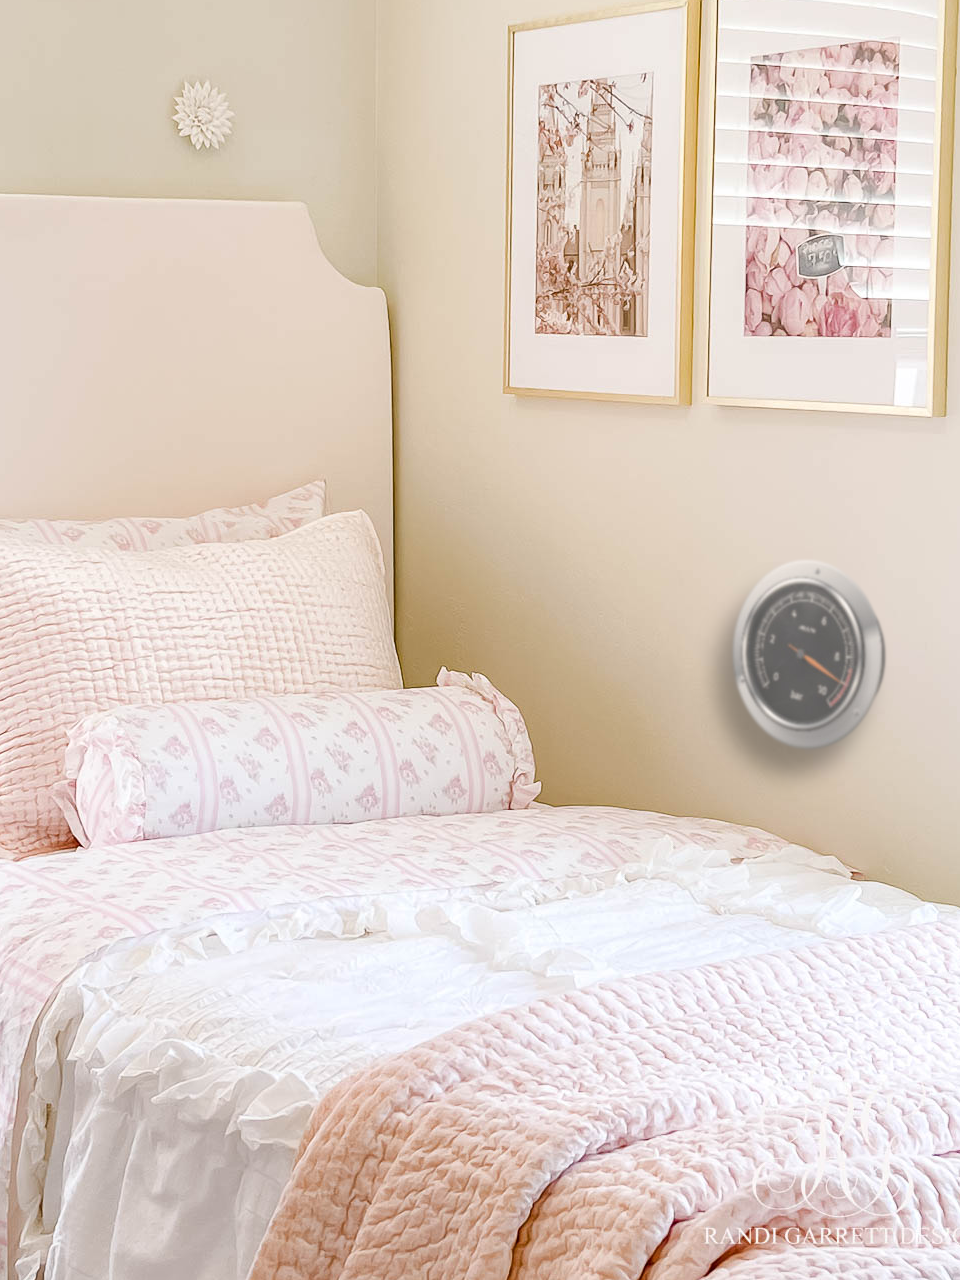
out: 9,bar
